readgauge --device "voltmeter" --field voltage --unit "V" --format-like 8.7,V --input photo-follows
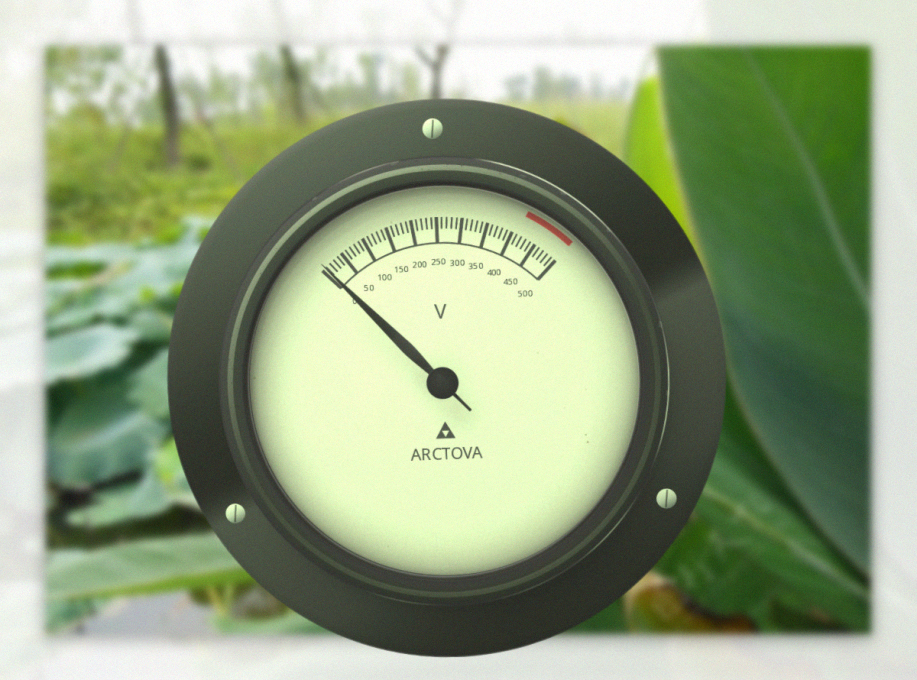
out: 10,V
